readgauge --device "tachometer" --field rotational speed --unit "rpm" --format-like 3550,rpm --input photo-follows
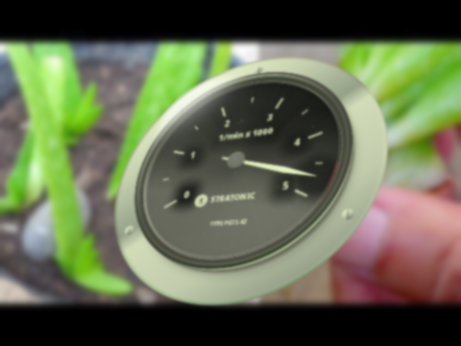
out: 4750,rpm
